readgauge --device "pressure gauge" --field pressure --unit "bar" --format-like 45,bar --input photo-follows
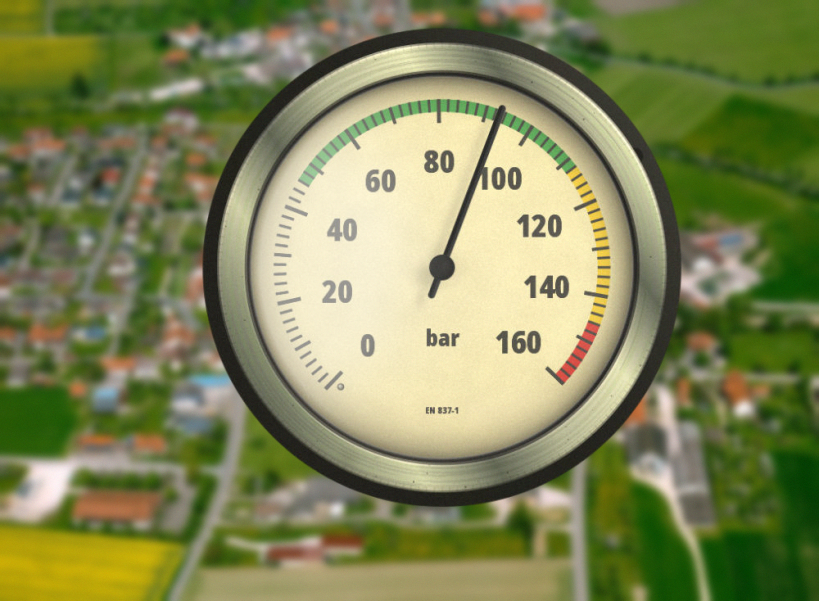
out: 93,bar
